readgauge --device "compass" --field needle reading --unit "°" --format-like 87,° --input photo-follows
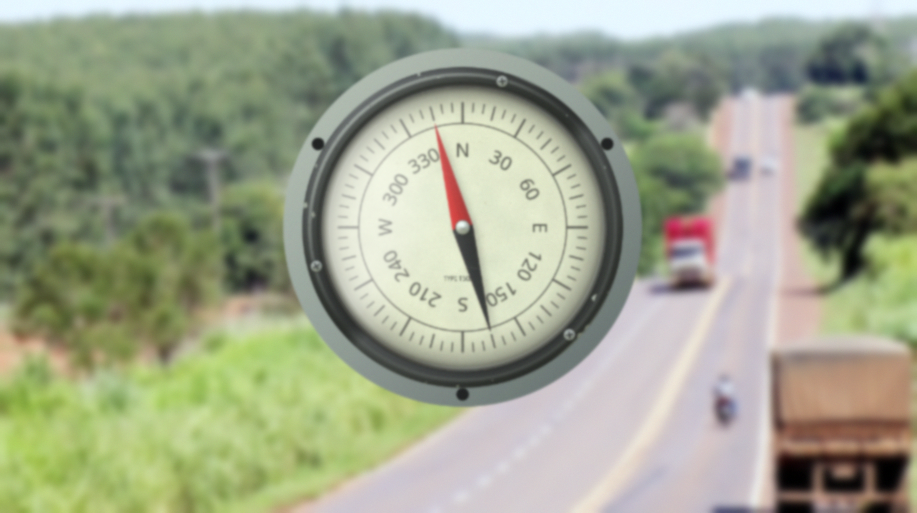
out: 345,°
